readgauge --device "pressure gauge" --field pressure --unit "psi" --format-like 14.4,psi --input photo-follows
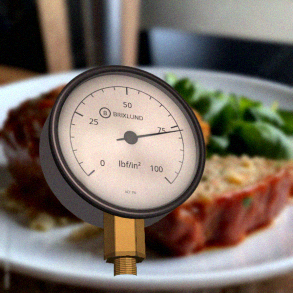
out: 77.5,psi
